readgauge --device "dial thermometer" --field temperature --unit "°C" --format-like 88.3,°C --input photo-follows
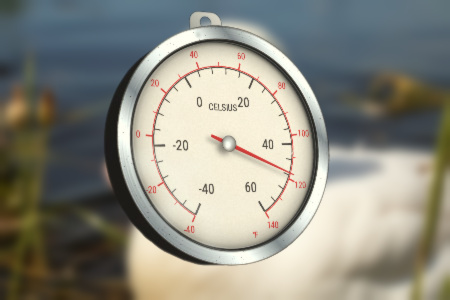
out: 48,°C
